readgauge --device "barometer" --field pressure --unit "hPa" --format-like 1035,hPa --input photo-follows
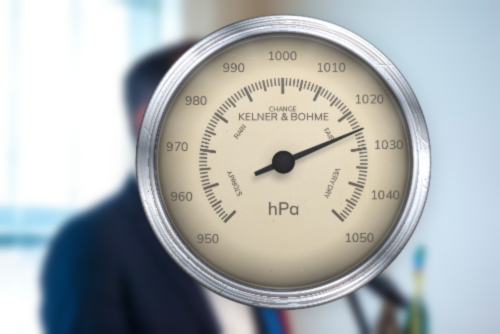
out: 1025,hPa
